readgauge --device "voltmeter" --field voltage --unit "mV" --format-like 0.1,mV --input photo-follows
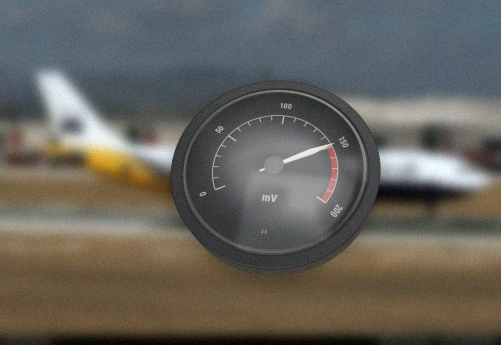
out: 150,mV
